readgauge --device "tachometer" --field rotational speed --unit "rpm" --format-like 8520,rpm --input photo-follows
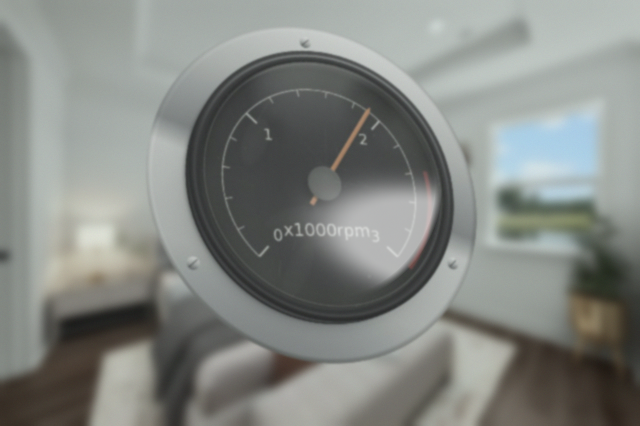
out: 1900,rpm
